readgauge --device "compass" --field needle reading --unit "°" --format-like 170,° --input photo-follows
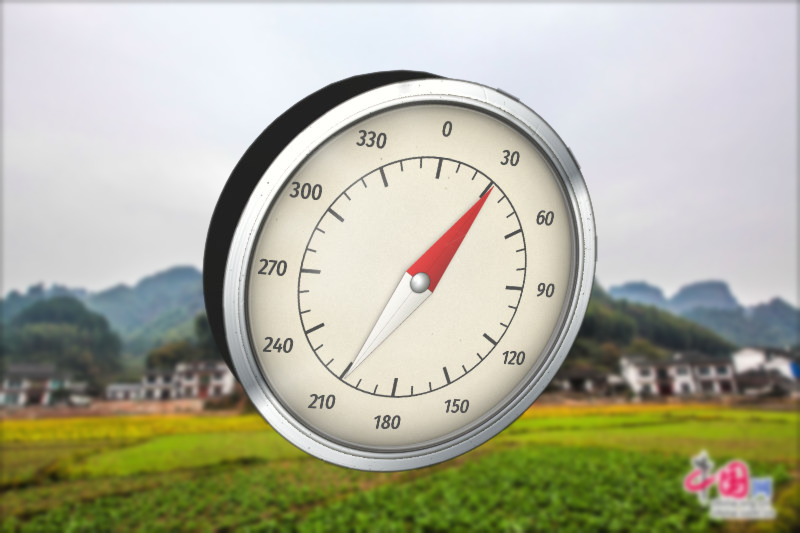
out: 30,°
